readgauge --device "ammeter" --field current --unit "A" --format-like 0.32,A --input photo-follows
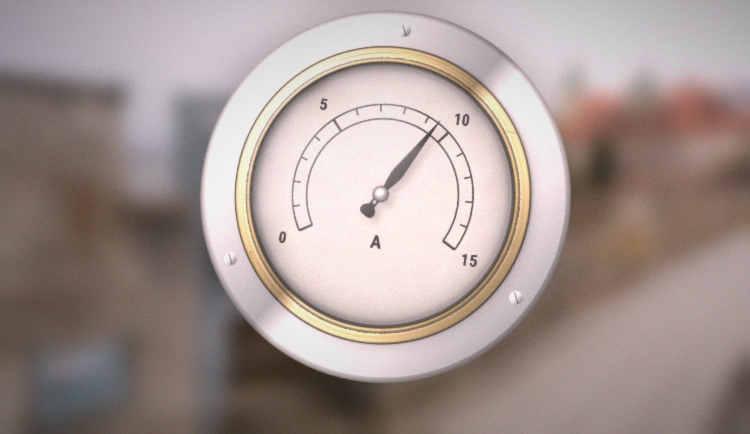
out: 9.5,A
